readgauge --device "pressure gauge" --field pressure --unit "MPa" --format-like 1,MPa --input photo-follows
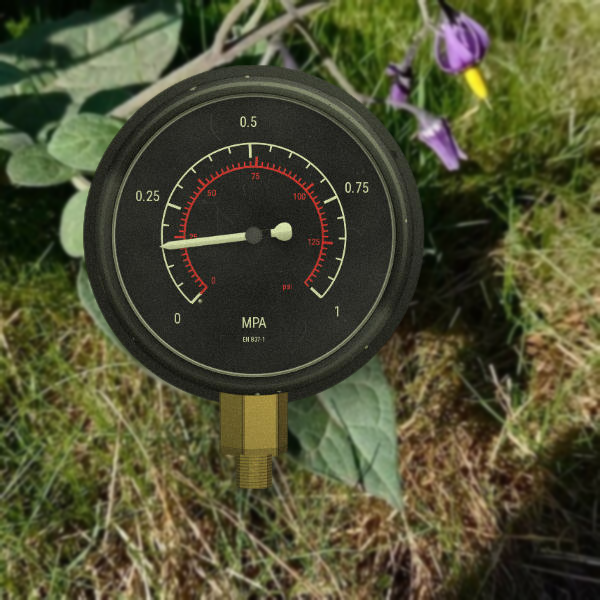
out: 0.15,MPa
